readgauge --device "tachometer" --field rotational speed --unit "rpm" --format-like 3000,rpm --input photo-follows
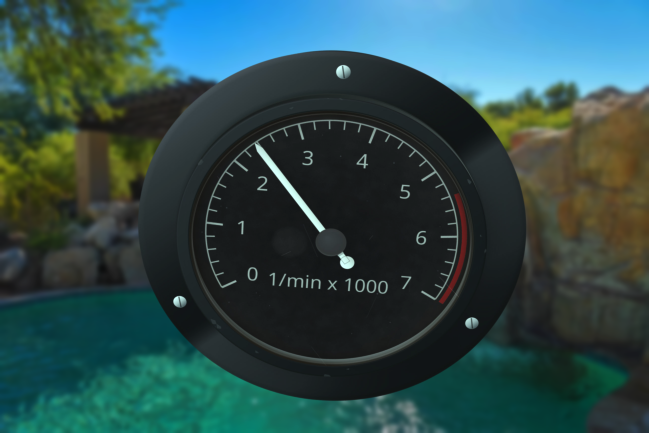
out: 2400,rpm
